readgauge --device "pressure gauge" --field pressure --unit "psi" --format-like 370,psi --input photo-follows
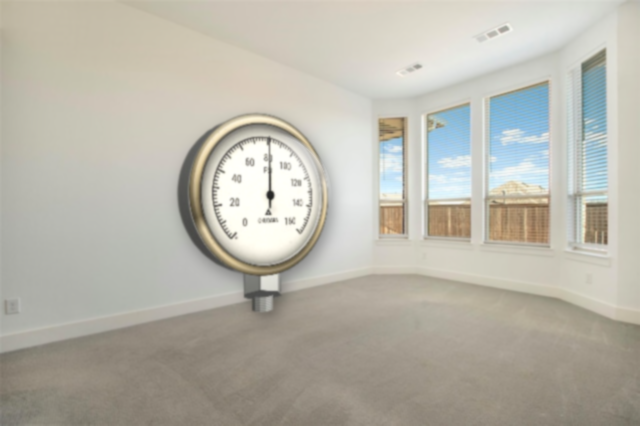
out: 80,psi
